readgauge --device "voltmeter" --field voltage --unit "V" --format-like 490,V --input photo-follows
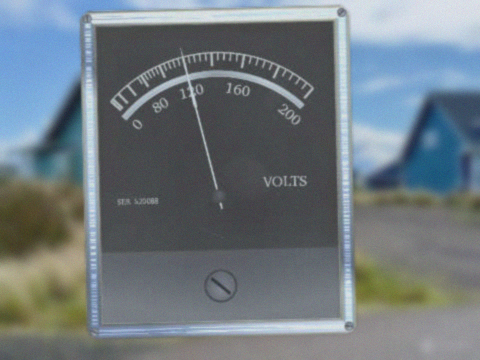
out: 120,V
